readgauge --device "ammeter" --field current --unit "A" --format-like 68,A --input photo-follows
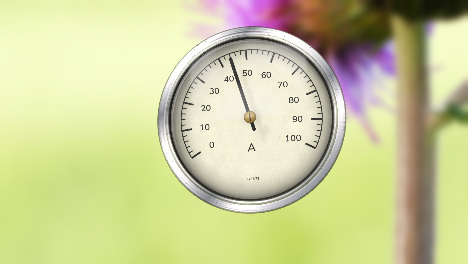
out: 44,A
